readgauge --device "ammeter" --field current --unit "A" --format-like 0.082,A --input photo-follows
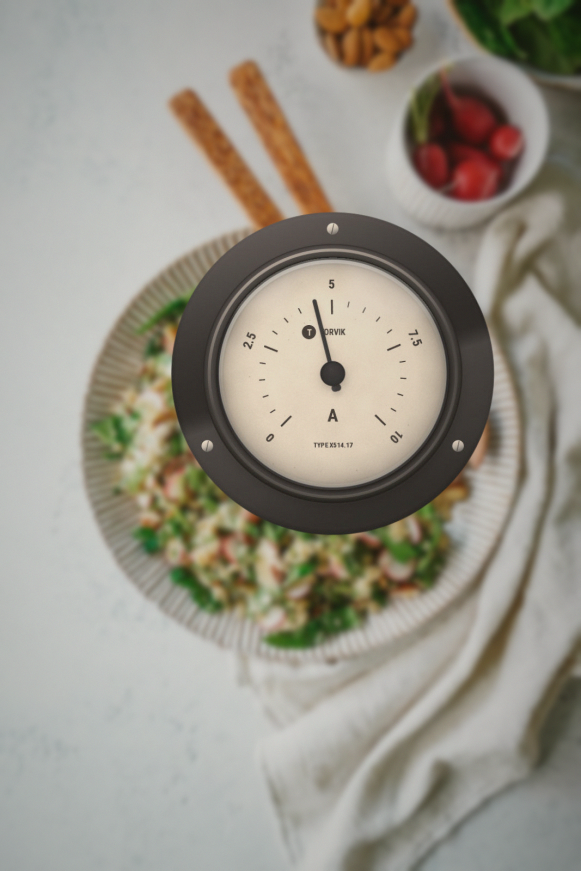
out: 4.5,A
